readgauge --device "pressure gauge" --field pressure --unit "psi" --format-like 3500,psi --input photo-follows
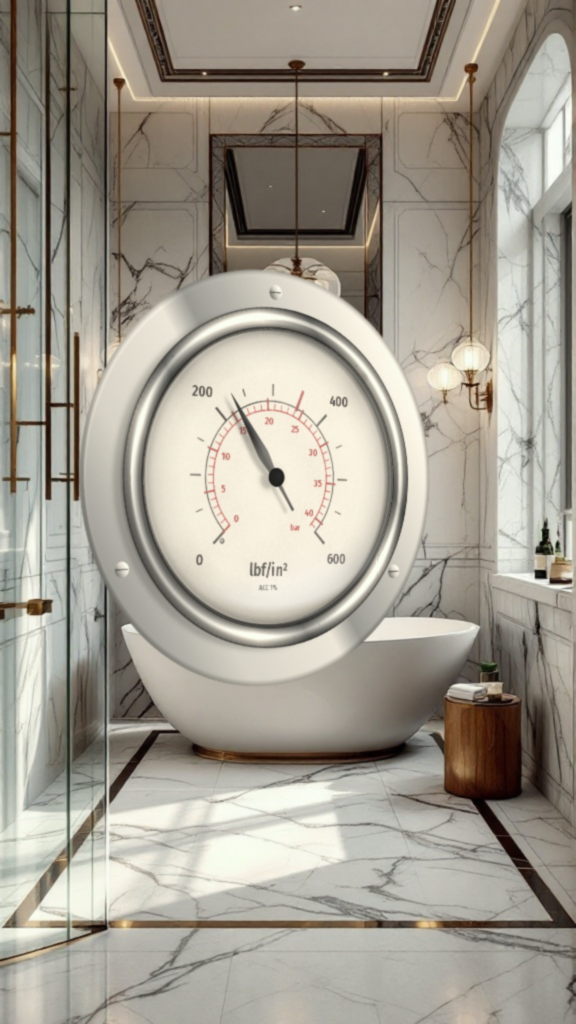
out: 225,psi
